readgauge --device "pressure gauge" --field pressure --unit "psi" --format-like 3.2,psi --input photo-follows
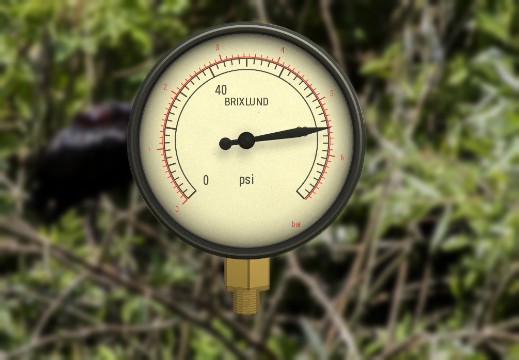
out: 80,psi
